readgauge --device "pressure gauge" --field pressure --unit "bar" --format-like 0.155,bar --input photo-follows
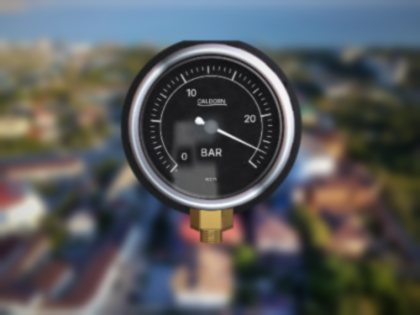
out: 23.5,bar
